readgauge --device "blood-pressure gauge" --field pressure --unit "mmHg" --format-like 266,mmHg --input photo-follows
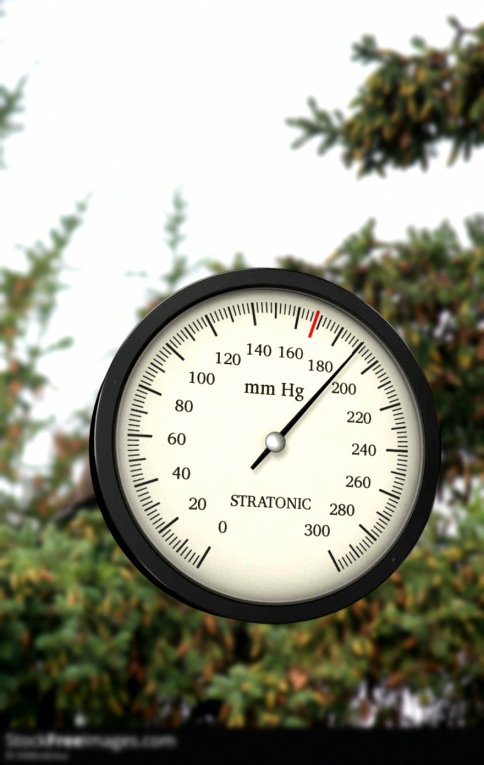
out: 190,mmHg
